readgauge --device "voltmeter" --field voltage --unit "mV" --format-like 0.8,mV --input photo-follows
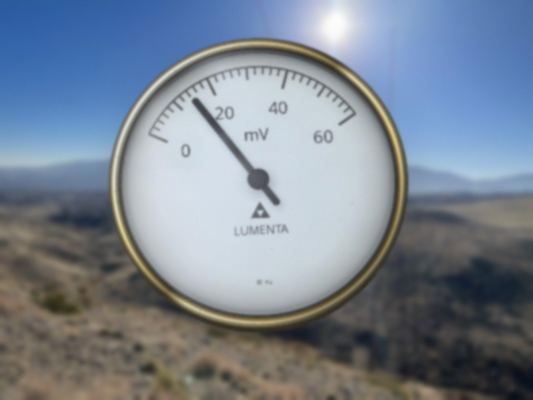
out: 14,mV
